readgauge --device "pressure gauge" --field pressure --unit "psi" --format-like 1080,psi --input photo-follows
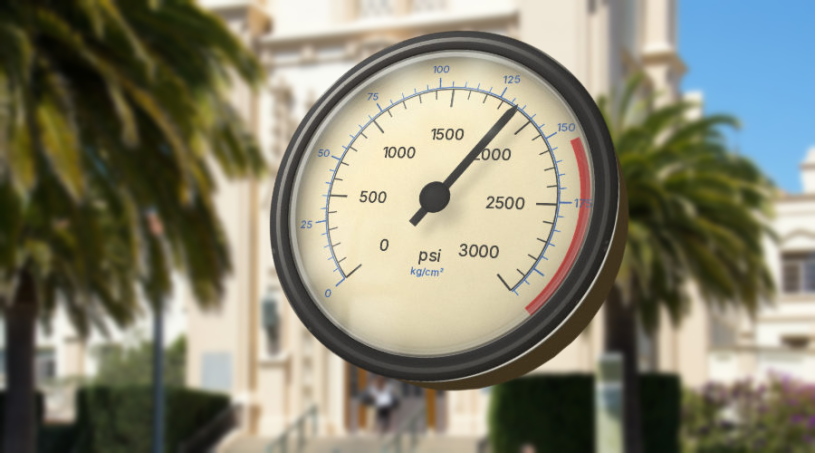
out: 1900,psi
